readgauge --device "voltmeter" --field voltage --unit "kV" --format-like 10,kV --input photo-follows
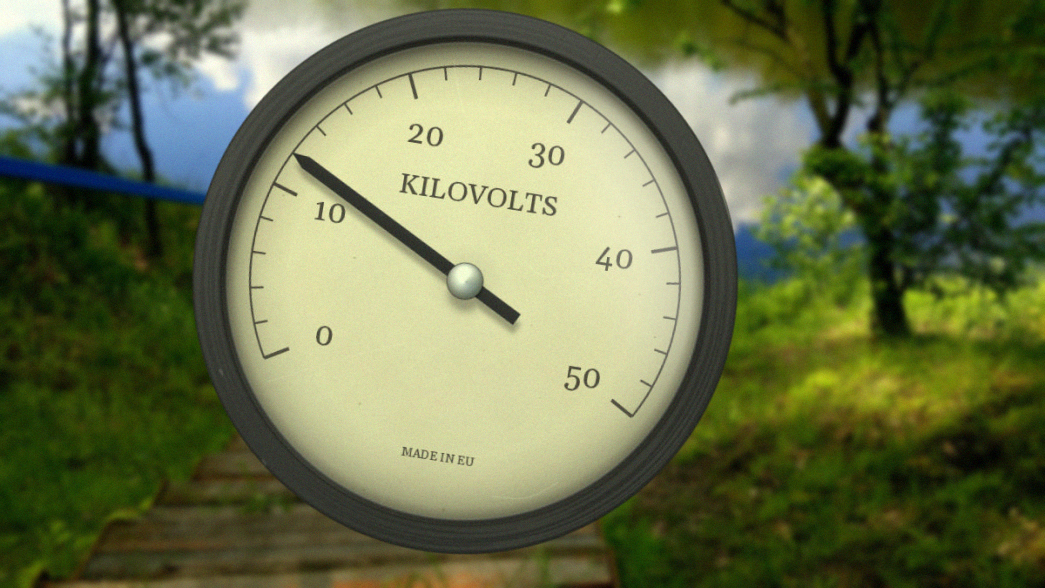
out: 12,kV
